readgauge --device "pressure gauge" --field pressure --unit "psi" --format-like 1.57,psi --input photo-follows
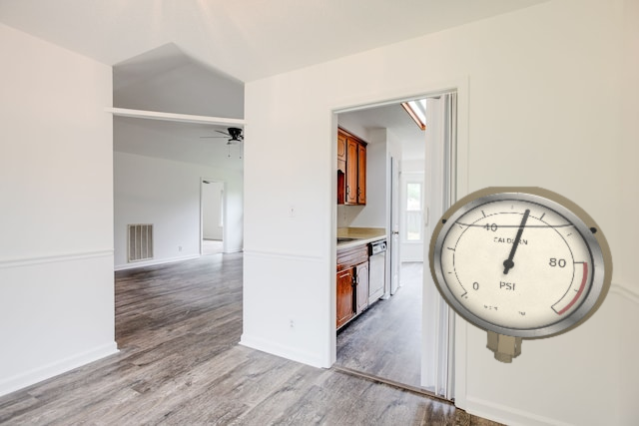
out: 55,psi
